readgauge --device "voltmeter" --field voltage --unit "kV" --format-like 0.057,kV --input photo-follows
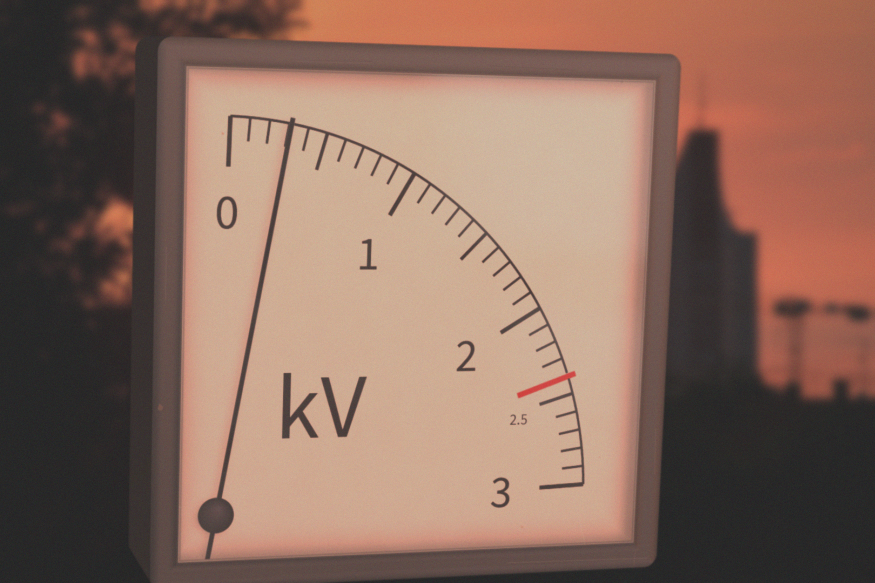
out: 0.3,kV
